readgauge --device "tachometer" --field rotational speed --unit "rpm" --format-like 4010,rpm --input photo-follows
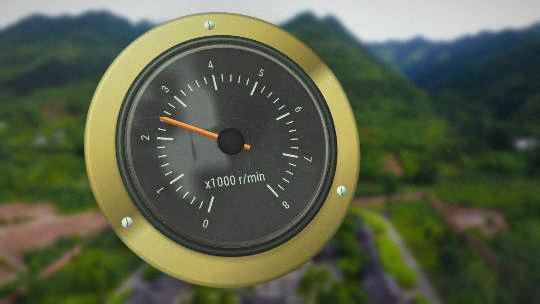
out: 2400,rpm
